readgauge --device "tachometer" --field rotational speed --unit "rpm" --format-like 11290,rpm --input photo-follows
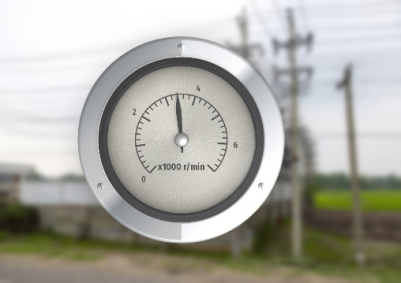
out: 3400,rpm
